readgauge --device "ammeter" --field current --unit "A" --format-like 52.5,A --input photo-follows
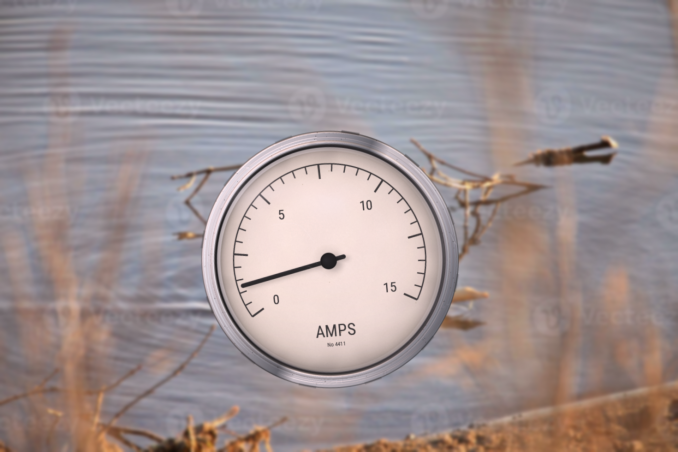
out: 1.25,A
